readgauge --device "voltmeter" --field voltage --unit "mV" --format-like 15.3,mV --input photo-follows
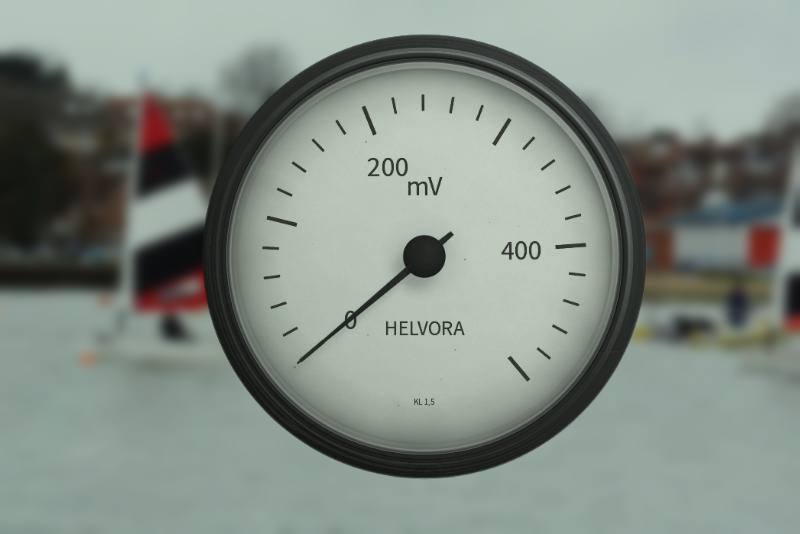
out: 0,mV
